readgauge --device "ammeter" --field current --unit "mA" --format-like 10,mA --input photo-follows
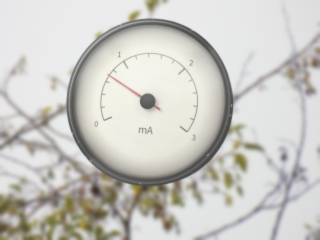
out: 0.7,mA
